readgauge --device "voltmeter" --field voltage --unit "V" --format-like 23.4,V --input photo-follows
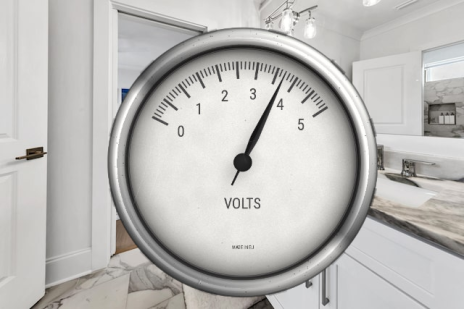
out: 3.7,V
